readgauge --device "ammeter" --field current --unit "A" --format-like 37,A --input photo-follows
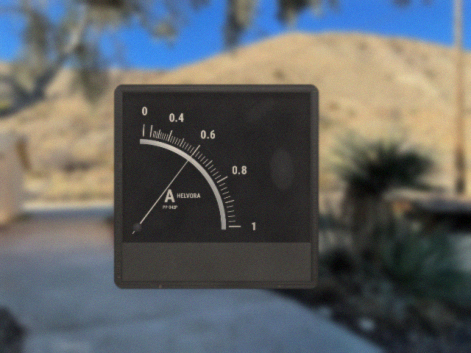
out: 0.6,A
